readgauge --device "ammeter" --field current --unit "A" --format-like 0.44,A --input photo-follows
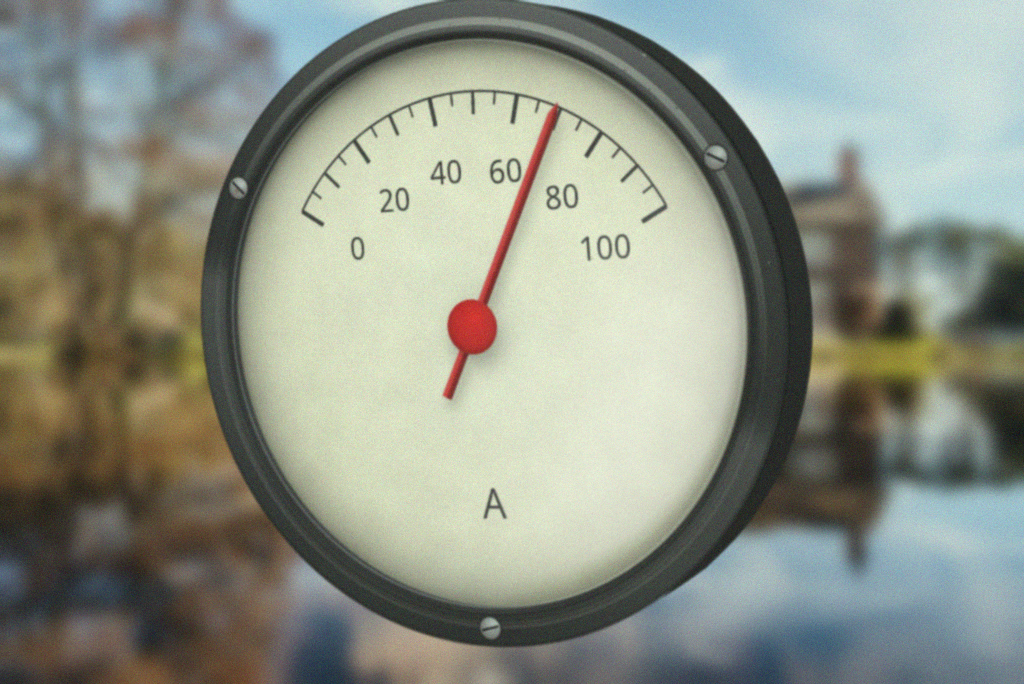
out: 70,A
